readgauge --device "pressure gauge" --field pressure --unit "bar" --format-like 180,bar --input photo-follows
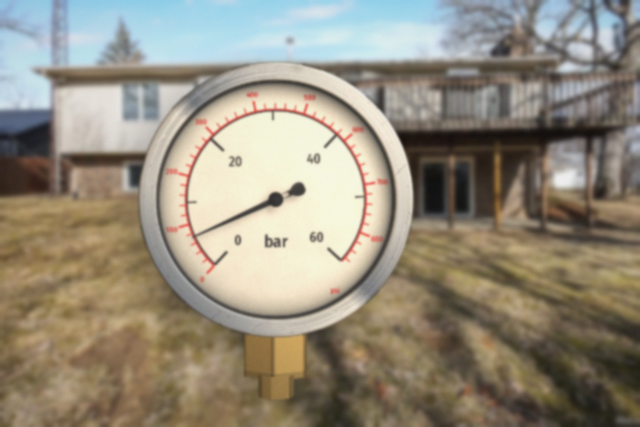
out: 5,bar
